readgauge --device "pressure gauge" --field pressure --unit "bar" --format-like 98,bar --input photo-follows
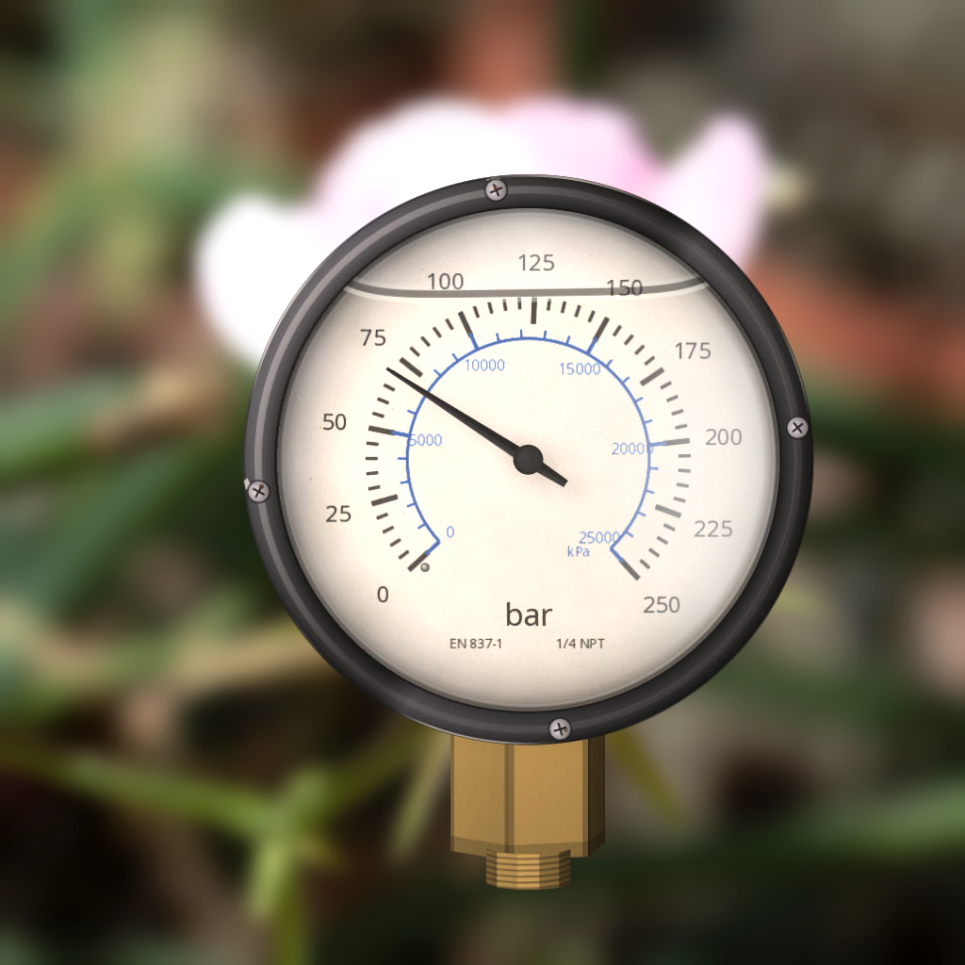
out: 70,bar
